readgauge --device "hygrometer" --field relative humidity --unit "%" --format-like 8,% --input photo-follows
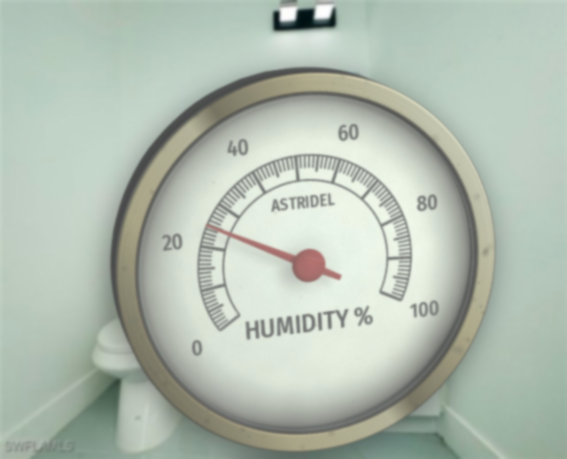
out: 25,%
